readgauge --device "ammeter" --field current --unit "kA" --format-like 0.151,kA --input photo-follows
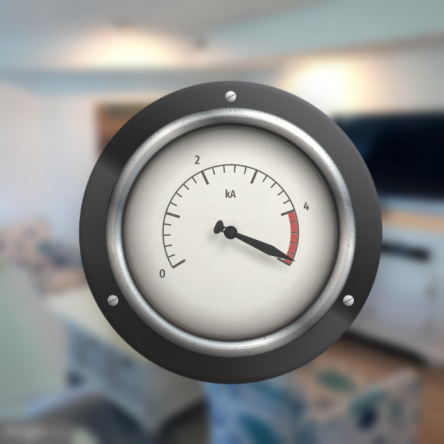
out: 4.9,kA
